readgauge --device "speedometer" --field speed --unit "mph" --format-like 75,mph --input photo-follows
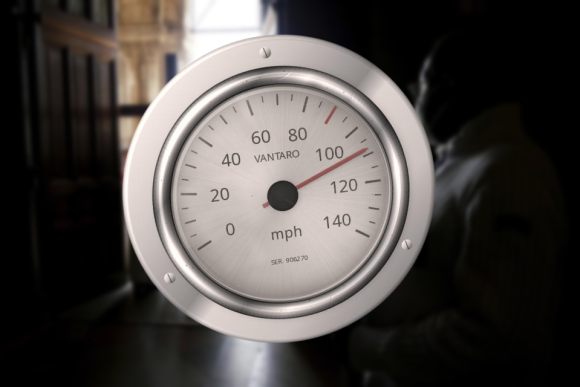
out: 107.5,mph
